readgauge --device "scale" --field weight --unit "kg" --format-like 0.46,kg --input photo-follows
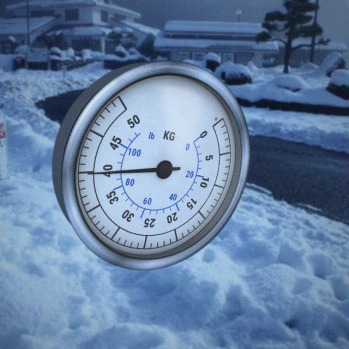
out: 40,kg
